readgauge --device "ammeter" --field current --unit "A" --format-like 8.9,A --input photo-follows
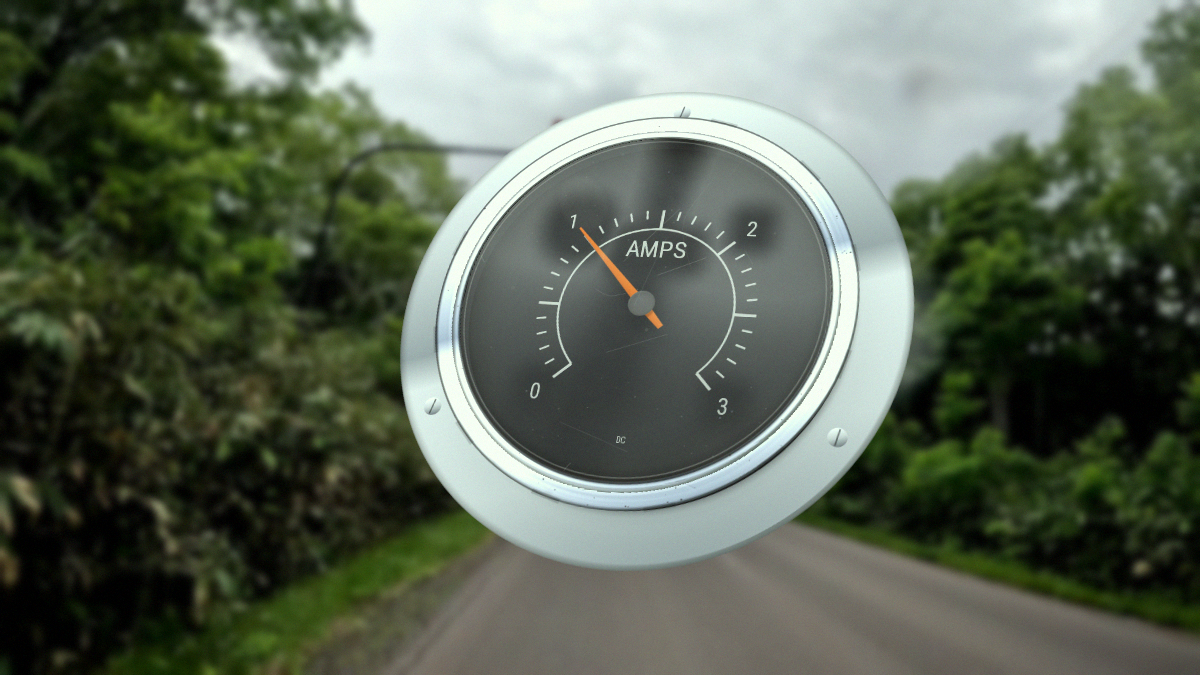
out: 1,A
